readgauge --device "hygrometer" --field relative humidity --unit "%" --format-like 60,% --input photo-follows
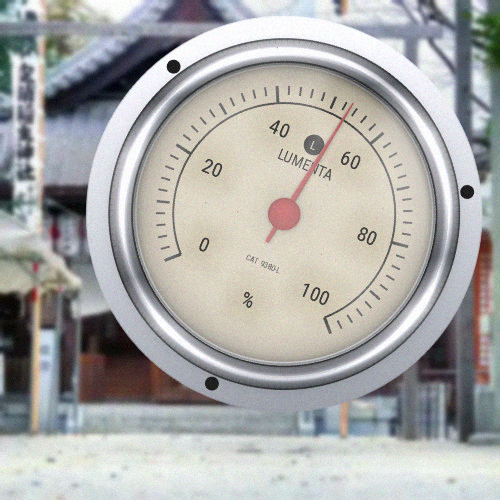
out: 53,%
